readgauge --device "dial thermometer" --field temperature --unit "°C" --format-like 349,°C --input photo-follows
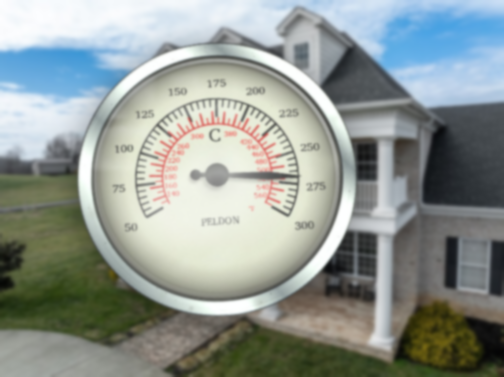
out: 270,°C
